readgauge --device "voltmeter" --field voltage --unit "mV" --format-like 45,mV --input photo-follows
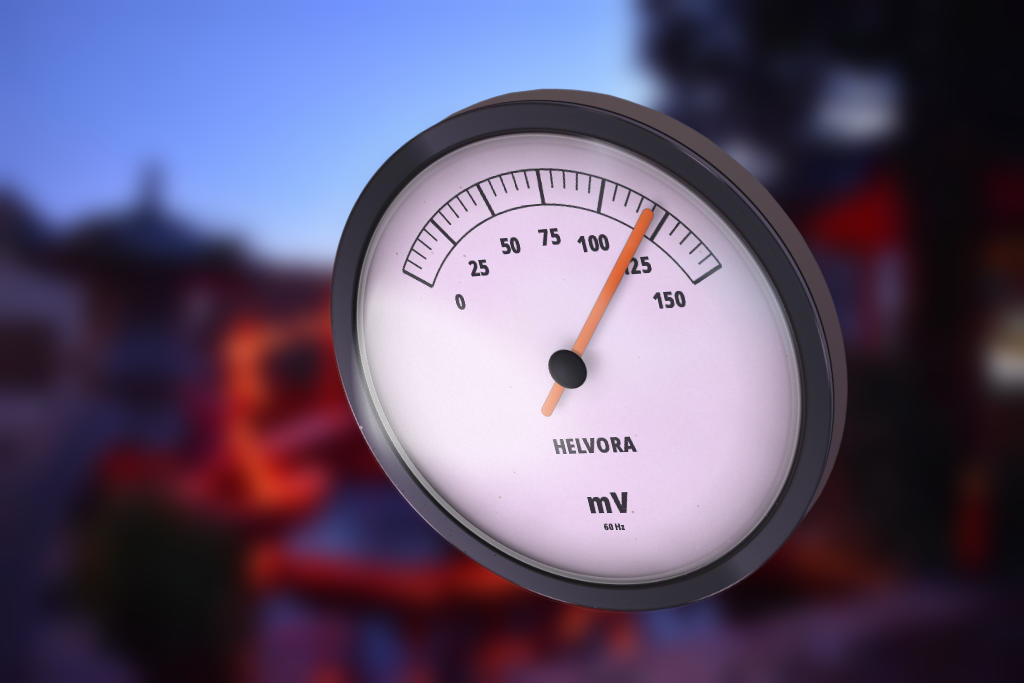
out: 120,mV
